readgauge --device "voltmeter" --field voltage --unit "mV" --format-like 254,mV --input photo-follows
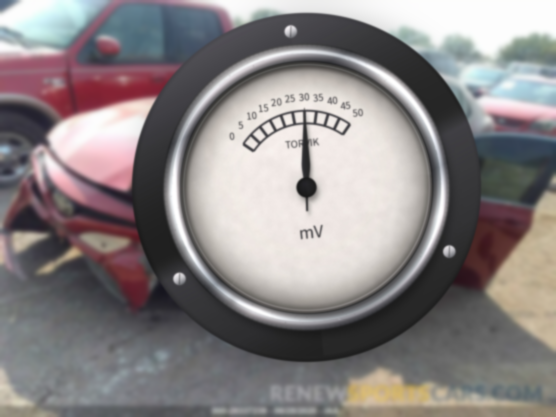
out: 30,mV
